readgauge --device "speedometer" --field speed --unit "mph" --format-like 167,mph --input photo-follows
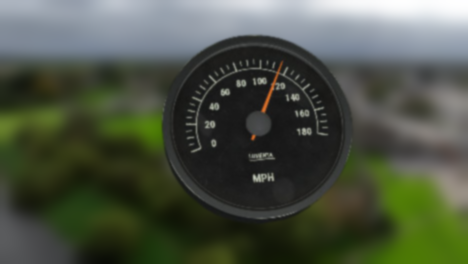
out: 115,mph
